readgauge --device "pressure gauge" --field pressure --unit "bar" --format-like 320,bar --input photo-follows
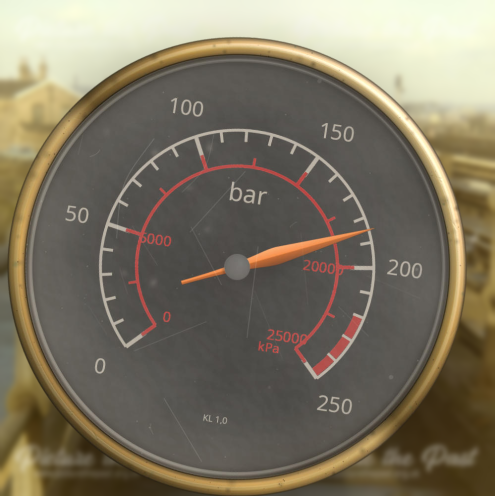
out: 185,bar
